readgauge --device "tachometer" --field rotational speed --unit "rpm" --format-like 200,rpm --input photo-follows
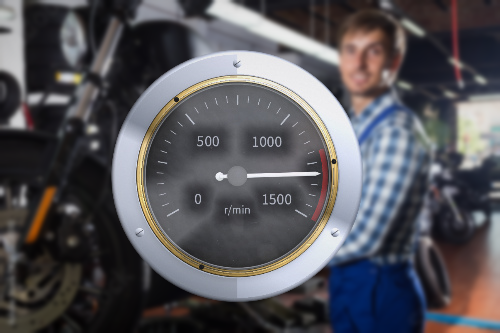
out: 1300,rpm
